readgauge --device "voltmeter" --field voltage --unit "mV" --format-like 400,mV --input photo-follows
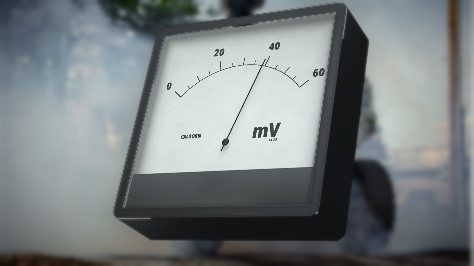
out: 40,mV
